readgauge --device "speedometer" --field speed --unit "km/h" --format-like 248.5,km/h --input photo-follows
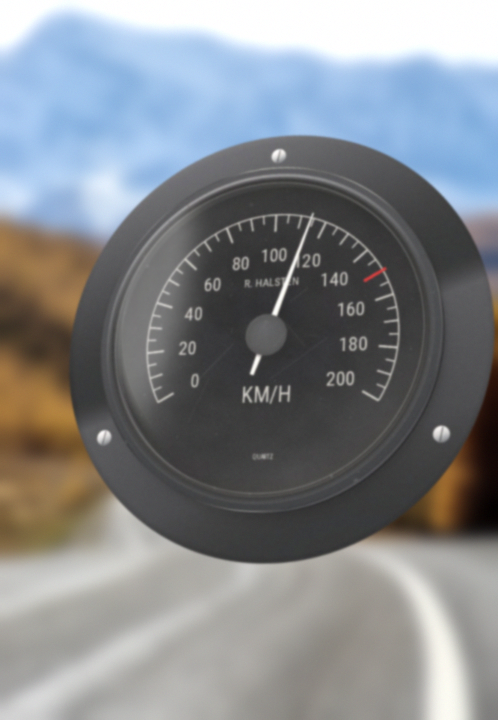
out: 115,km/h
